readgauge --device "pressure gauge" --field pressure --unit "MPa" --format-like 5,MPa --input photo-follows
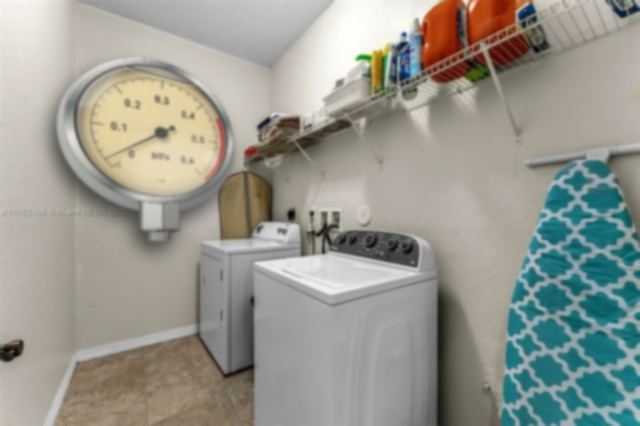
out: 0.02,MPa
